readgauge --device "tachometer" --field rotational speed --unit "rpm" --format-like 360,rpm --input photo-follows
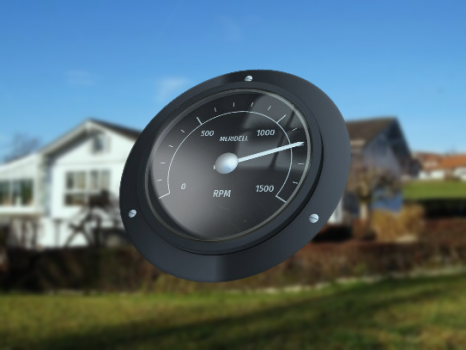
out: 1200,rpm
